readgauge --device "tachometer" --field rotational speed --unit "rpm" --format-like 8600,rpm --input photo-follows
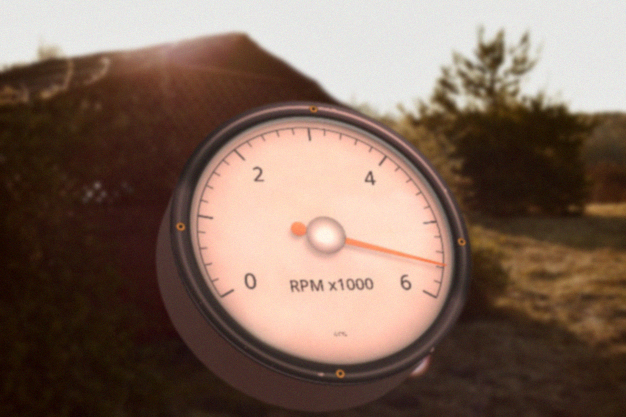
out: 5600,rpm
